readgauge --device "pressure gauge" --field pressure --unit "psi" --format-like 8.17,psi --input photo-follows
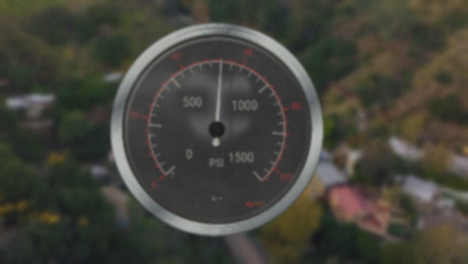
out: 750,psi
